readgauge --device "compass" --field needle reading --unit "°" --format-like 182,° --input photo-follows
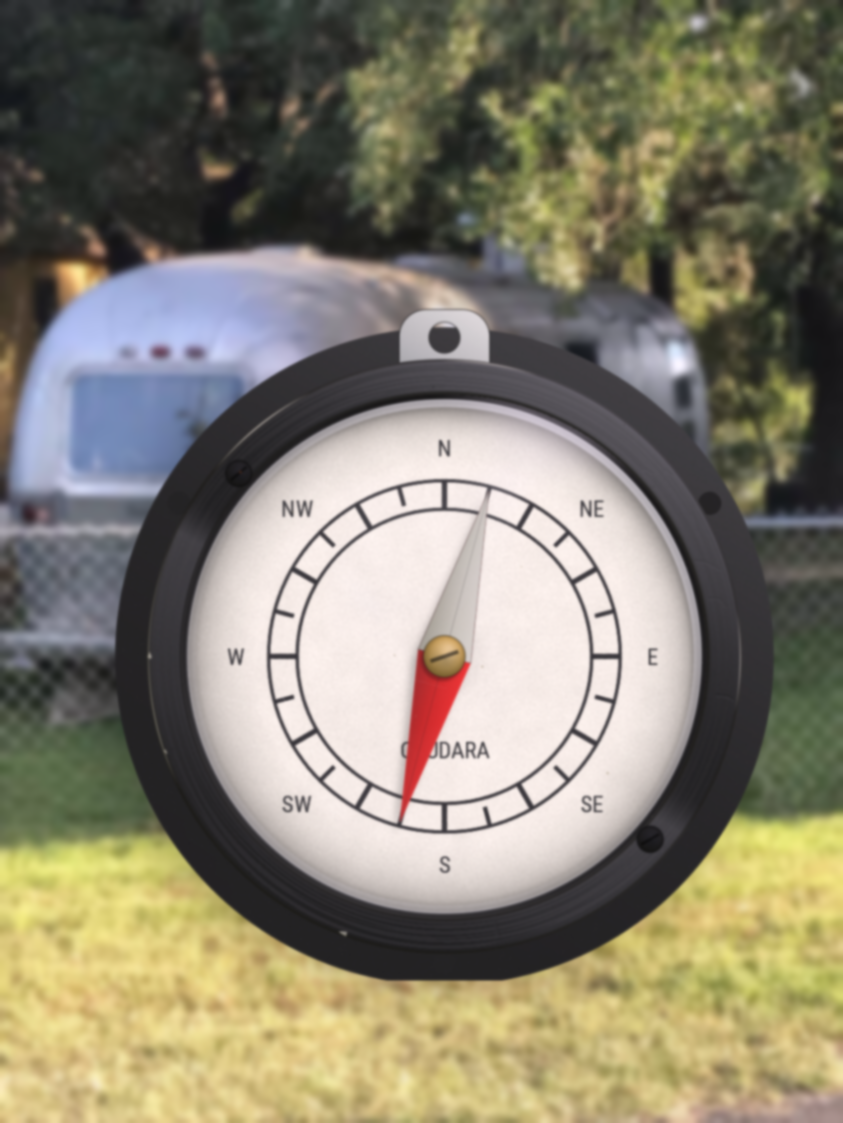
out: 195,°
